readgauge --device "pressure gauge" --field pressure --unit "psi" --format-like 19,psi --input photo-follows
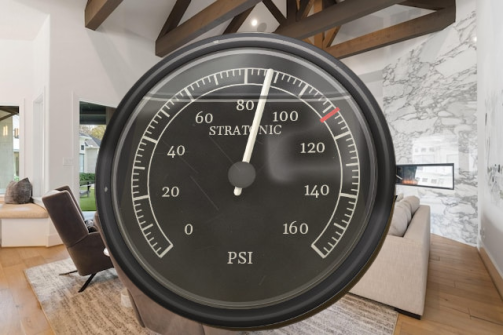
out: 88,psi
